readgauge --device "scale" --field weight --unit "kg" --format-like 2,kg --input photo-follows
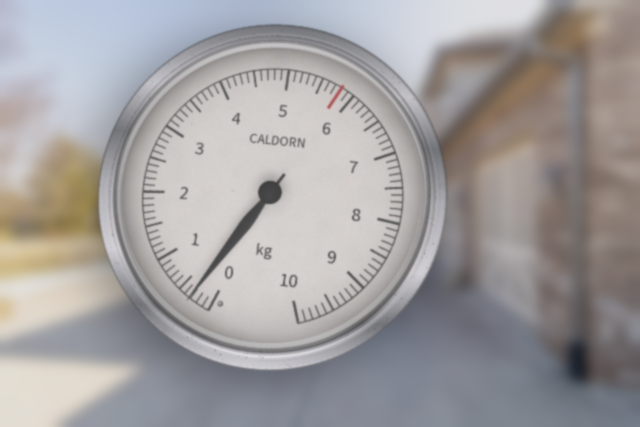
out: 0.3,kg
